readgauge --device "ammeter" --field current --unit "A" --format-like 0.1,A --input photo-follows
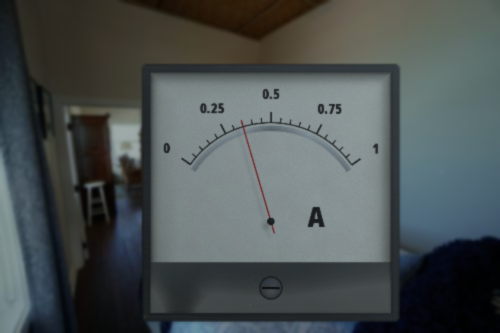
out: 0.35,A
